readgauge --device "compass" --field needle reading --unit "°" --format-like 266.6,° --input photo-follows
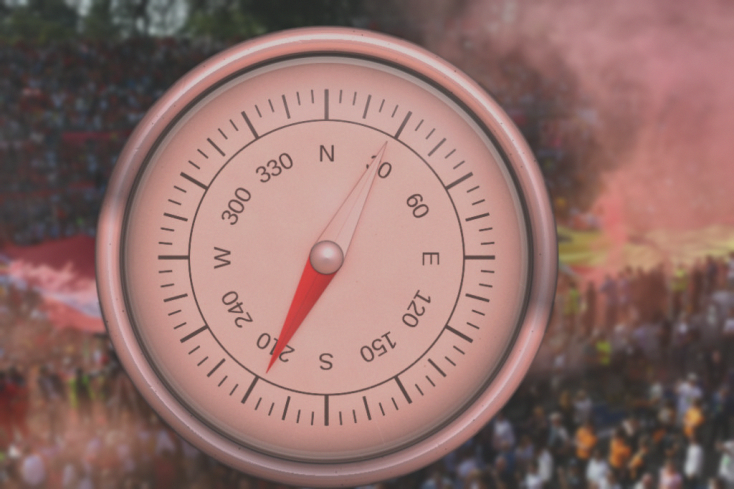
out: 207.5,°
